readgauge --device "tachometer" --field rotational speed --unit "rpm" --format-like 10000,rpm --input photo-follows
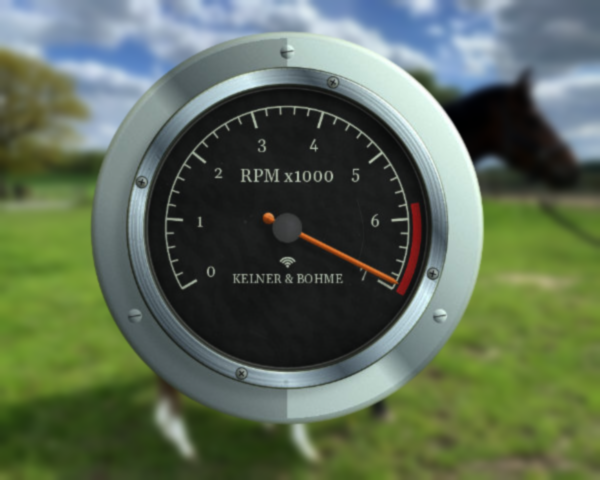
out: 6900,rpm
